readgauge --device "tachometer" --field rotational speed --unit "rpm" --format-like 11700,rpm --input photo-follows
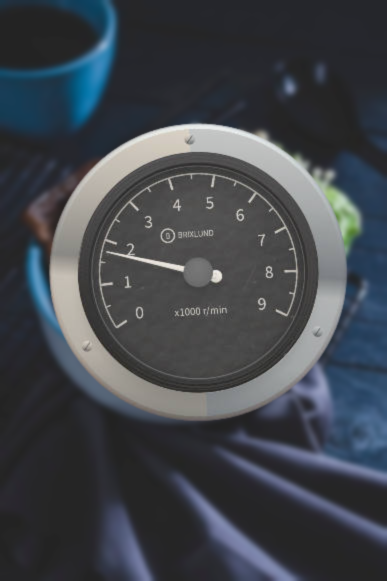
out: 1750,rpm
